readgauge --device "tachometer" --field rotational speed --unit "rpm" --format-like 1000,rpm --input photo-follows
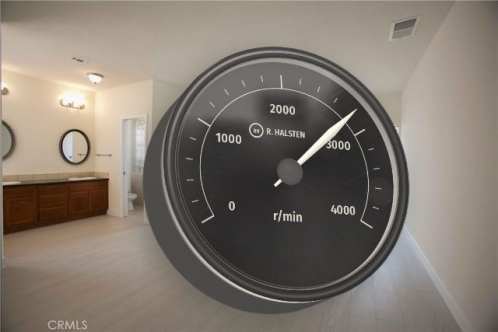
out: 2800,rpm
